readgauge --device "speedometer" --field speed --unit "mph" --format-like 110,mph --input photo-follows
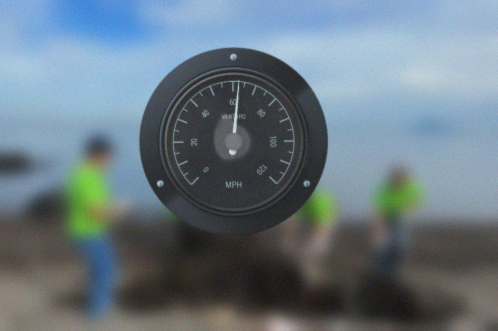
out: 62.5,mph
